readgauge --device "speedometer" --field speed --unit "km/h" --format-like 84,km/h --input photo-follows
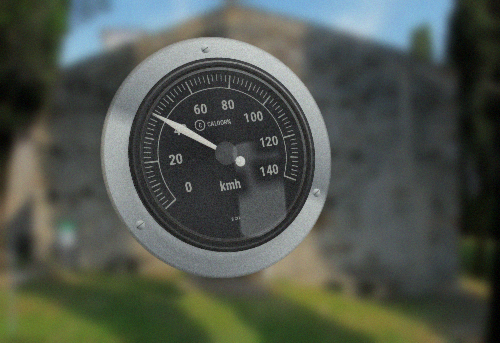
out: 40,km/h
